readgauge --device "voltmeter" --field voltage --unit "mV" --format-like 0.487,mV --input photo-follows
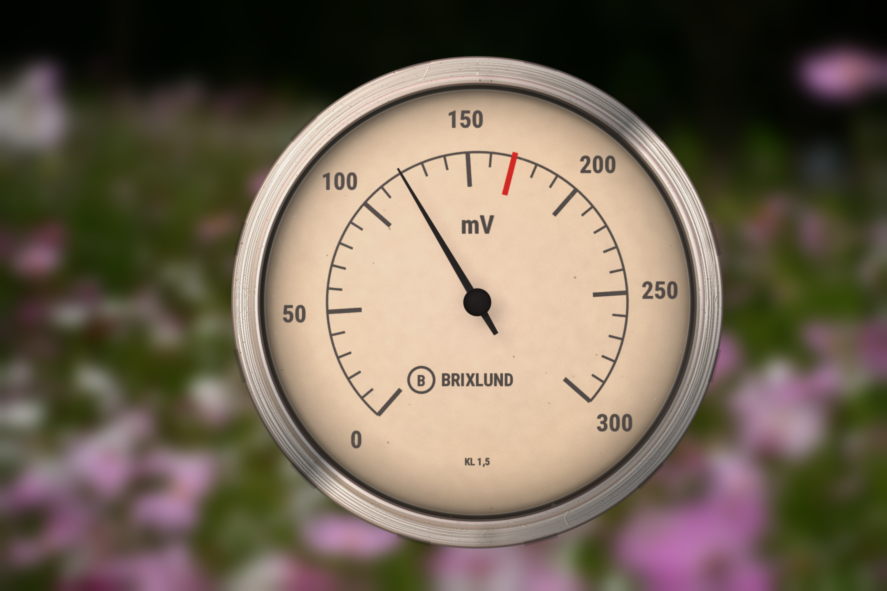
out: 120,mV
